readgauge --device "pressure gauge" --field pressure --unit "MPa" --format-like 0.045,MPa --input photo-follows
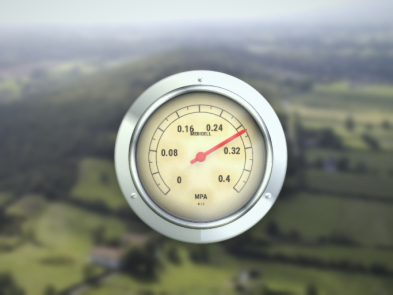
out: 0.29,MPa
